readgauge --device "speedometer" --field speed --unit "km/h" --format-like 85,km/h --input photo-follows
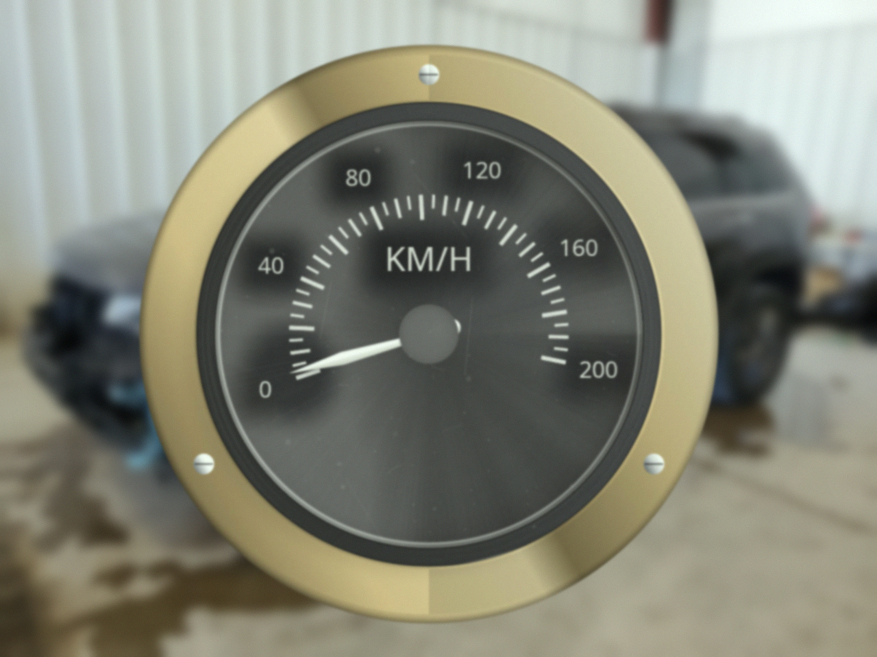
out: 2.5,km/h
